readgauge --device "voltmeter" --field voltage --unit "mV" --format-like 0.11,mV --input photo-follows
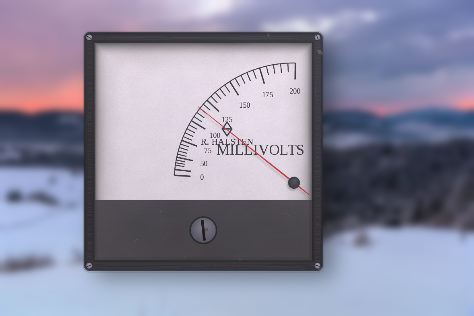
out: 115,mV
